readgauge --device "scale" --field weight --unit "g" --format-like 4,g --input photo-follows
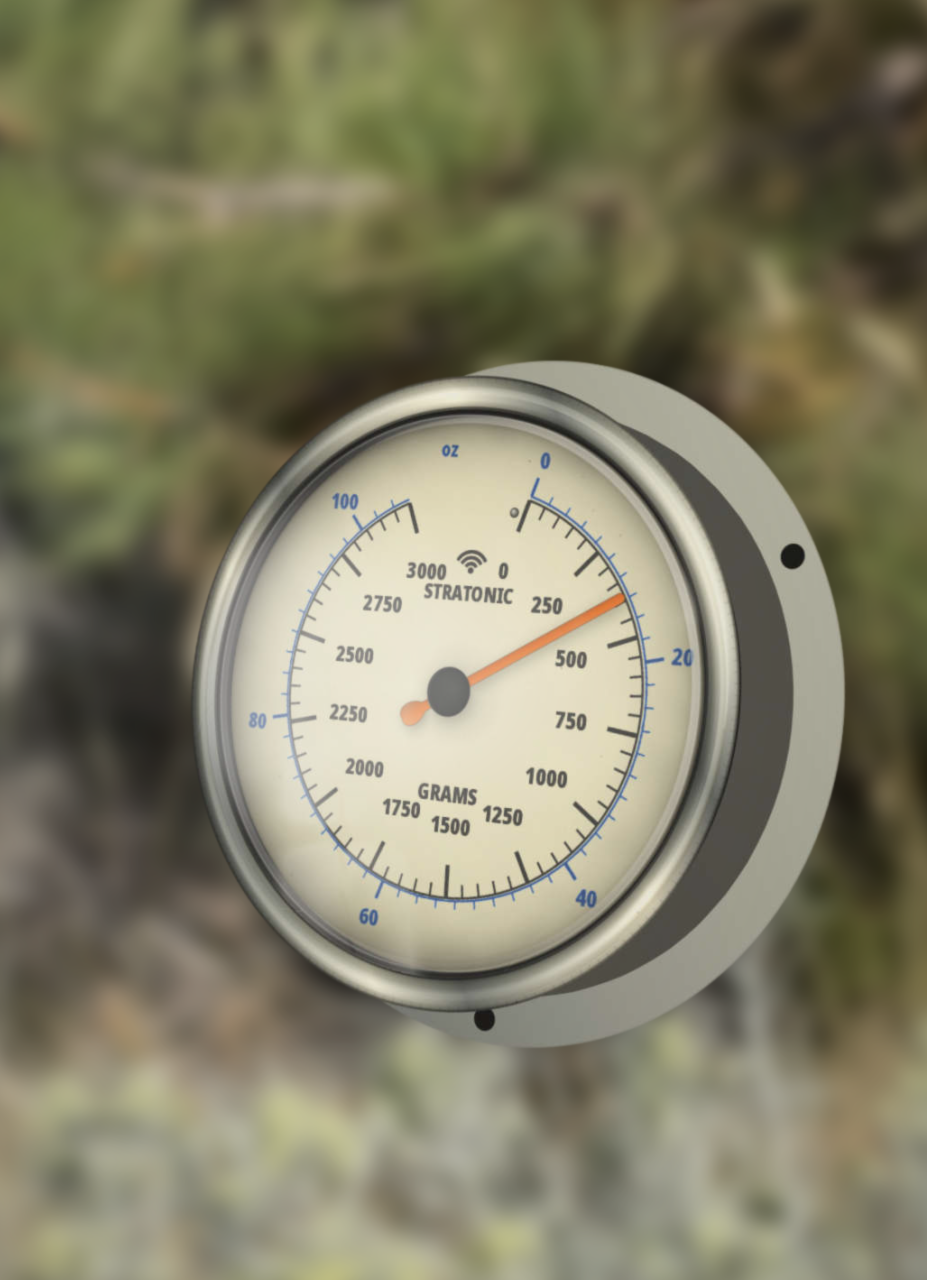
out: 400,g
